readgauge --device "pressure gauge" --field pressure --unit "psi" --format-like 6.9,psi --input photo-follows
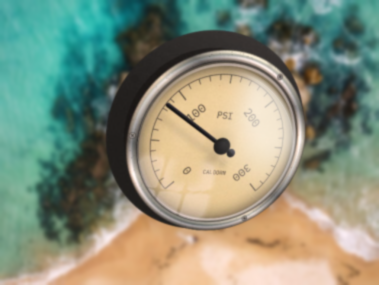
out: 85,psi
